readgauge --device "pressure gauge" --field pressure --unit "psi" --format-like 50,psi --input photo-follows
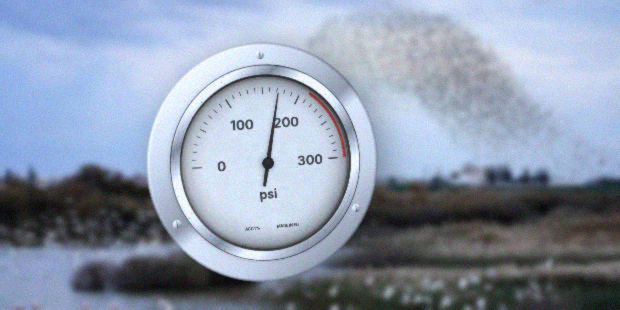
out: 170,psi
